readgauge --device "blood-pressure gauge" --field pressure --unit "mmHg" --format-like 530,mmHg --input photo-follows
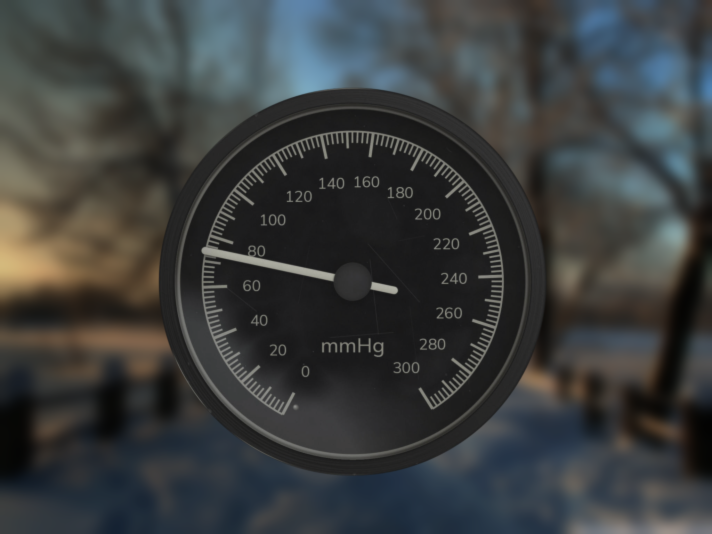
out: 74,mmHg
